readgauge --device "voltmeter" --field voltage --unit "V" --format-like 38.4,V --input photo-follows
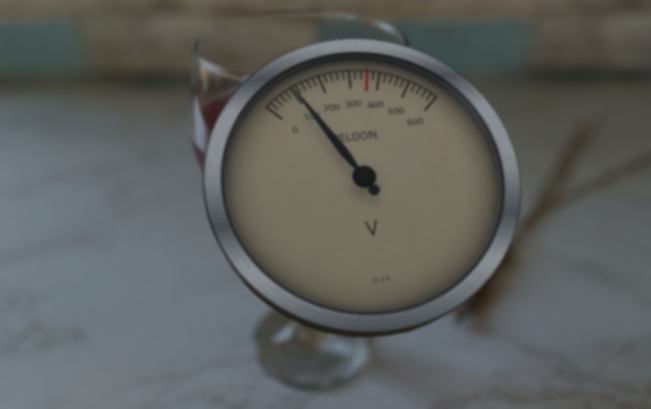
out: 100,V
